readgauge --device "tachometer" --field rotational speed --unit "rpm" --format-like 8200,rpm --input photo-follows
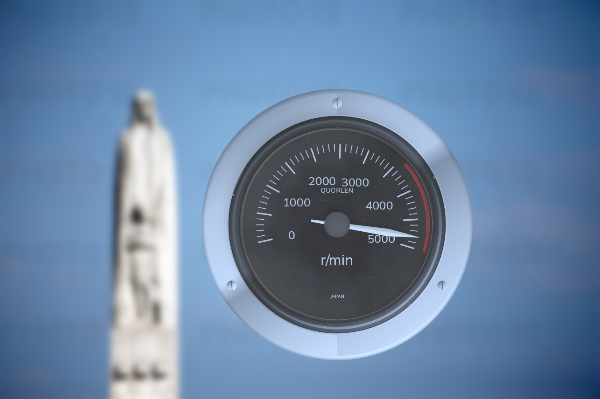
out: 4800,rpm
